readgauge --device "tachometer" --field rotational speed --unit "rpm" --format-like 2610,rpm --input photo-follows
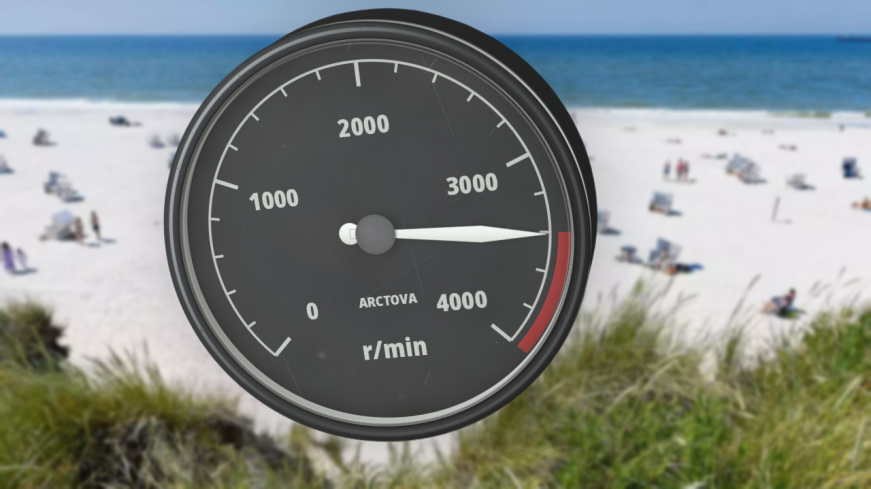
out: 3400,rpm
